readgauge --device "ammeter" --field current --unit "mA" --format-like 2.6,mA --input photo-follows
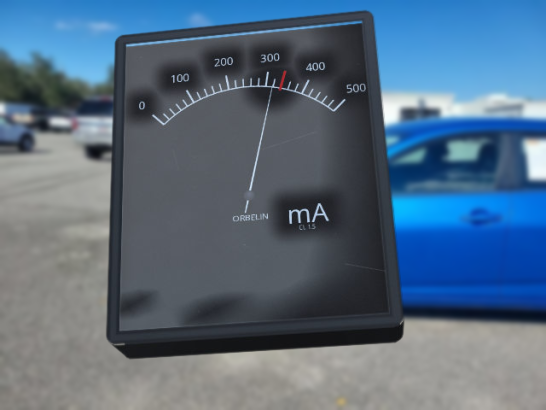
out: 320,mA
